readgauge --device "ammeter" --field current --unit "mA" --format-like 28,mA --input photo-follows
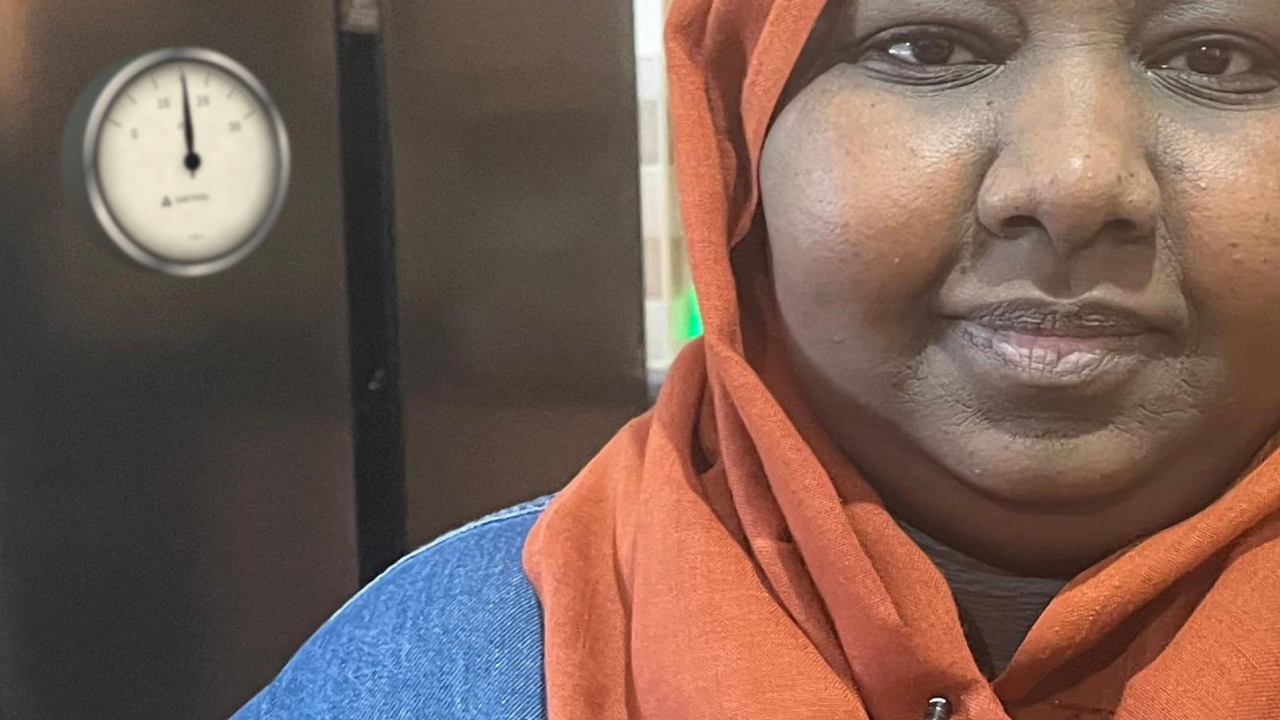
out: 15,mA
